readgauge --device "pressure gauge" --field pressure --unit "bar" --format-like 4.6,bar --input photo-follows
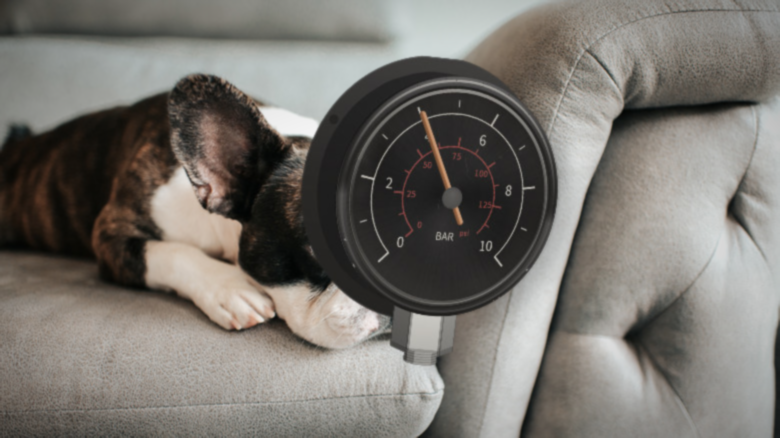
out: 4,bar
